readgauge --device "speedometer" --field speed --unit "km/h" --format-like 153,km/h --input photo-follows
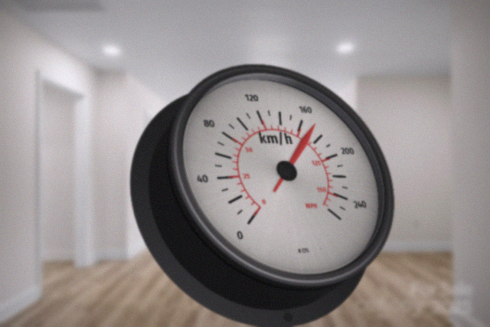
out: 170,km/h
